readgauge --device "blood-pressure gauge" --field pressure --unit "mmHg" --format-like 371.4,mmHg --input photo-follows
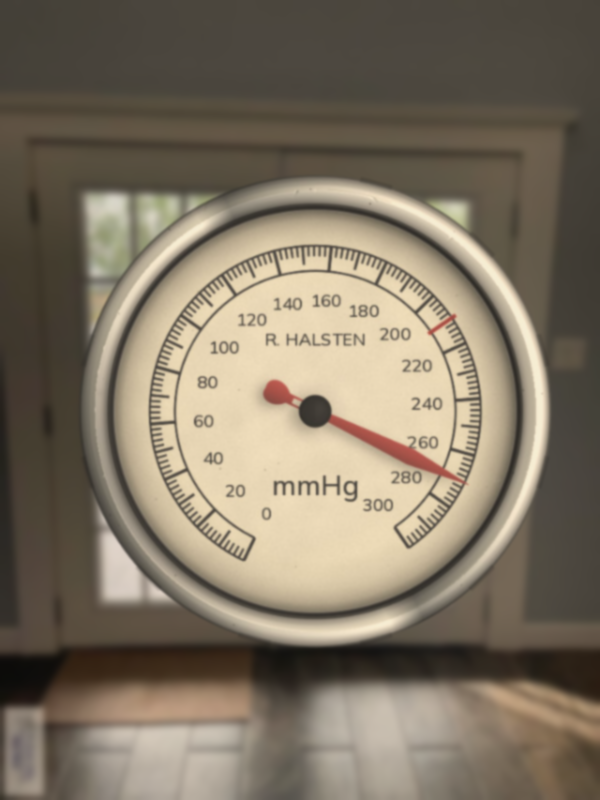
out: 270,mmHg
